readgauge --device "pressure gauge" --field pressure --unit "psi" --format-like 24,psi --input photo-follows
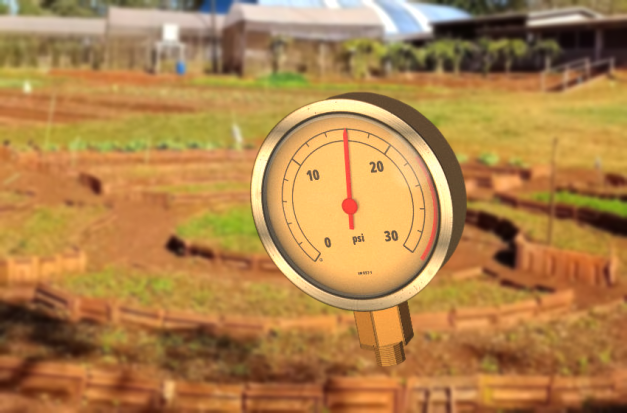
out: 16,psi
